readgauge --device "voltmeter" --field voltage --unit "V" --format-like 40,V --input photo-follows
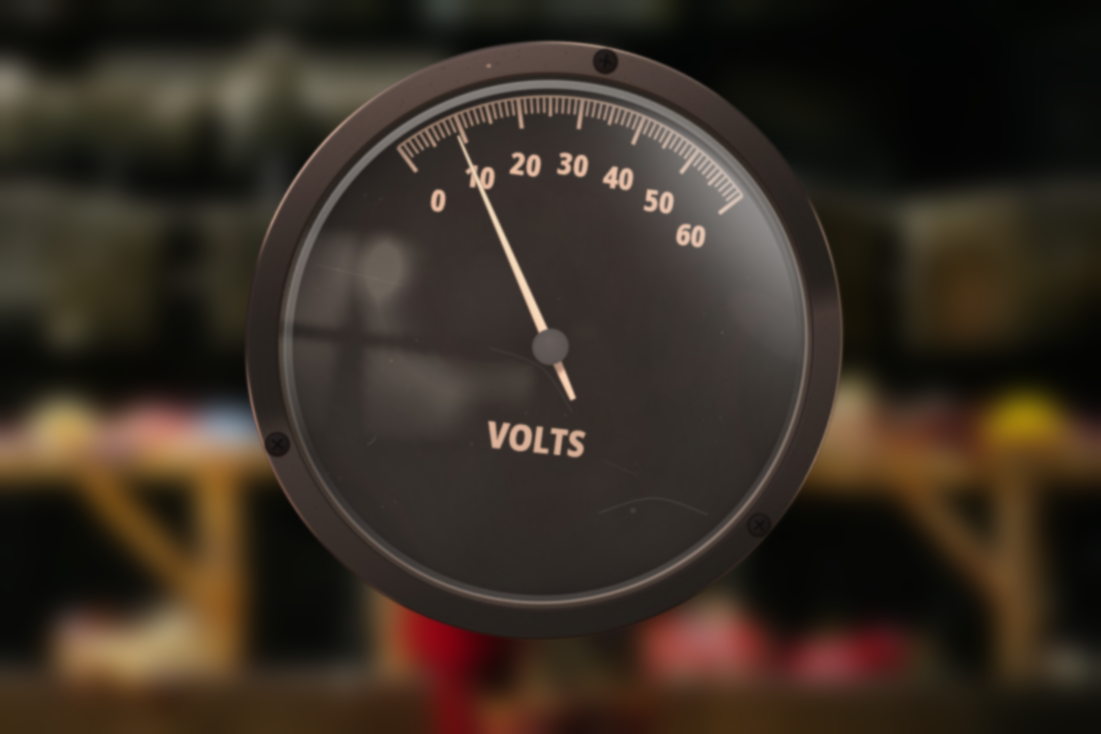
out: 9,V
